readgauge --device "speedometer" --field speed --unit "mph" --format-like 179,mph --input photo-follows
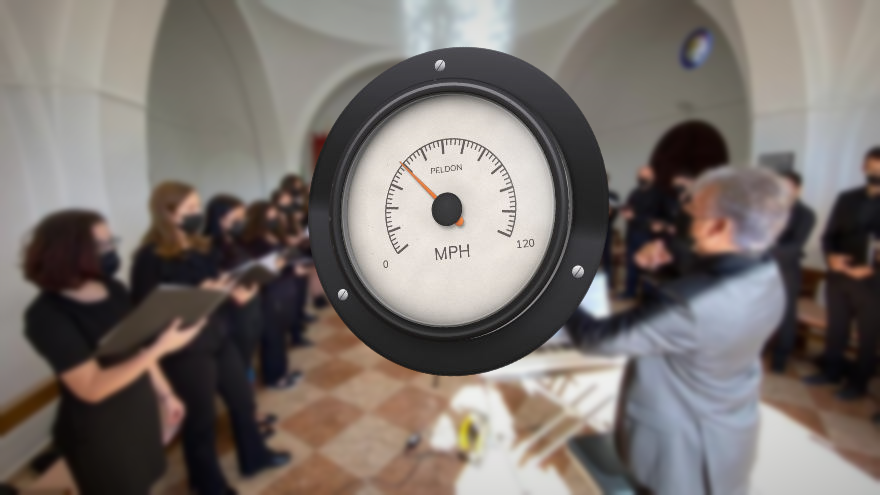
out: 40,mph
